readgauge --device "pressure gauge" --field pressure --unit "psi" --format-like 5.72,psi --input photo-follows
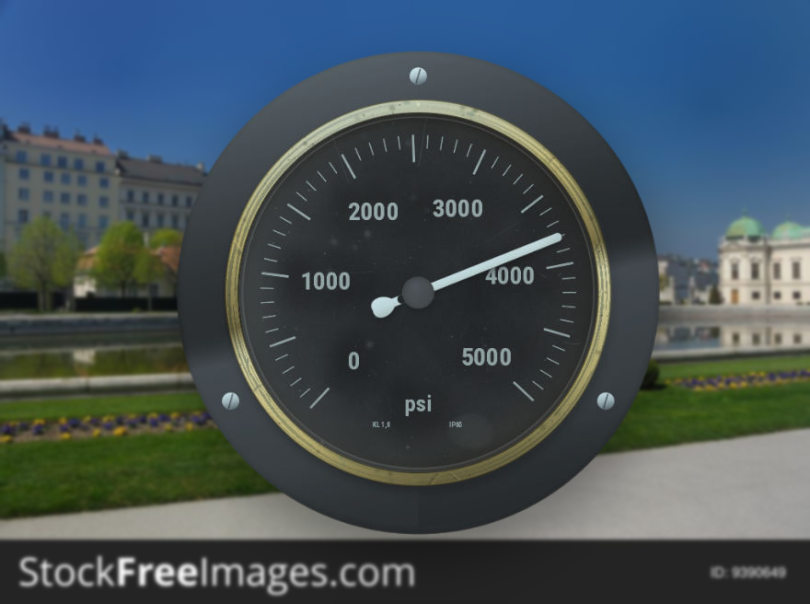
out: 3800,psi
